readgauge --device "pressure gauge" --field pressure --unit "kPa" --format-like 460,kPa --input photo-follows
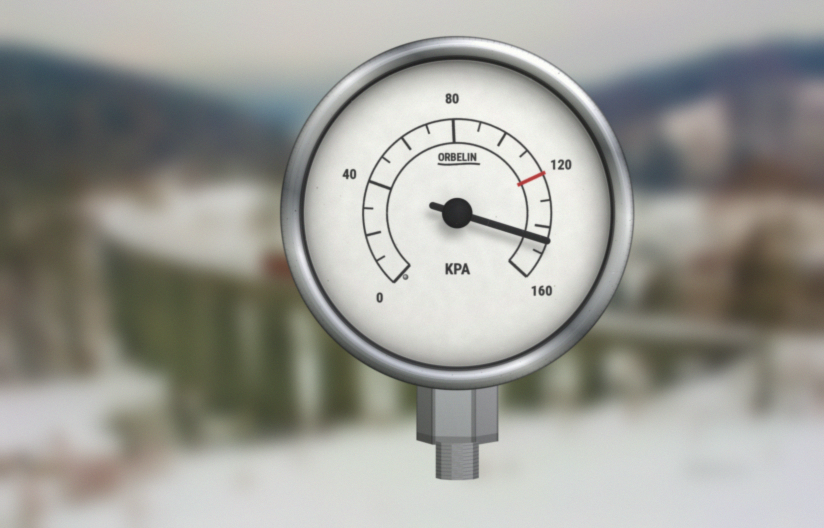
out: 145,kPa
